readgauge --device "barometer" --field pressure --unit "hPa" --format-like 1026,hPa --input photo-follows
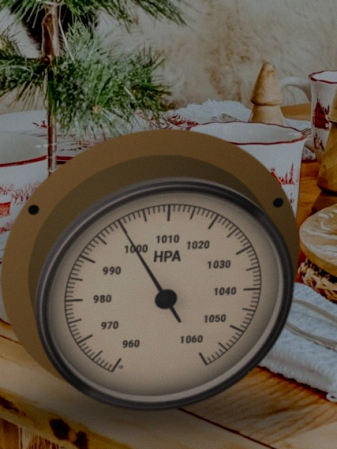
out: 1000,hPa
